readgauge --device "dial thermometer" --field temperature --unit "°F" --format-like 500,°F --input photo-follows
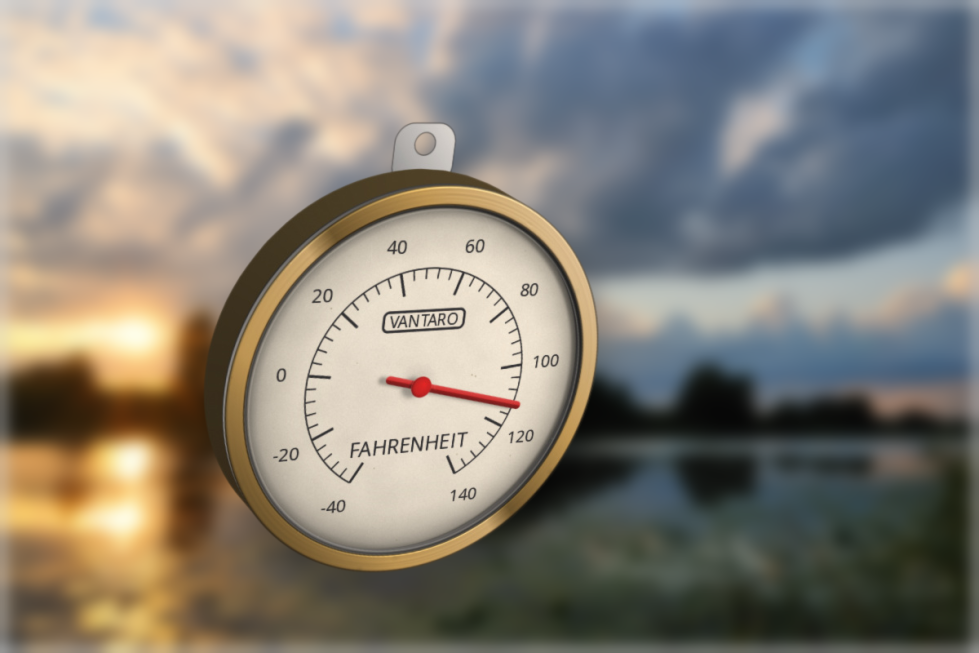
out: 112,°F
